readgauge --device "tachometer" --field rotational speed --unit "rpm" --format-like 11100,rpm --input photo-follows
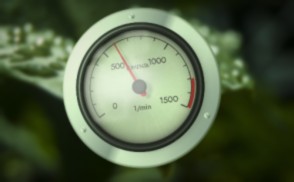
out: 600,rpm
